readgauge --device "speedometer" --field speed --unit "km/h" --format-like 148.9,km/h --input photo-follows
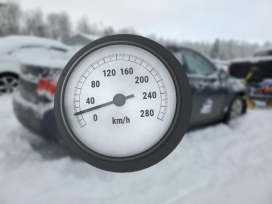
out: 20,km/h
